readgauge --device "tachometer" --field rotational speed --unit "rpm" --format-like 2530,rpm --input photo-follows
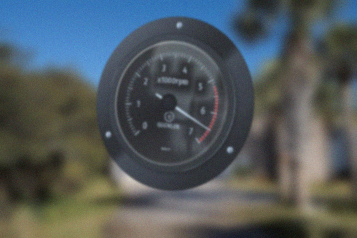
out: 6500,rpm
